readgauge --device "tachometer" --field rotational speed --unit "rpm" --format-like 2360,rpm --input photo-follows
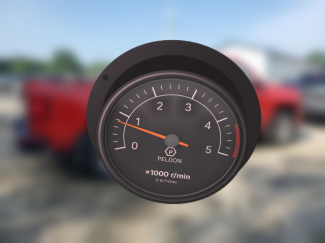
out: 800,rpm
